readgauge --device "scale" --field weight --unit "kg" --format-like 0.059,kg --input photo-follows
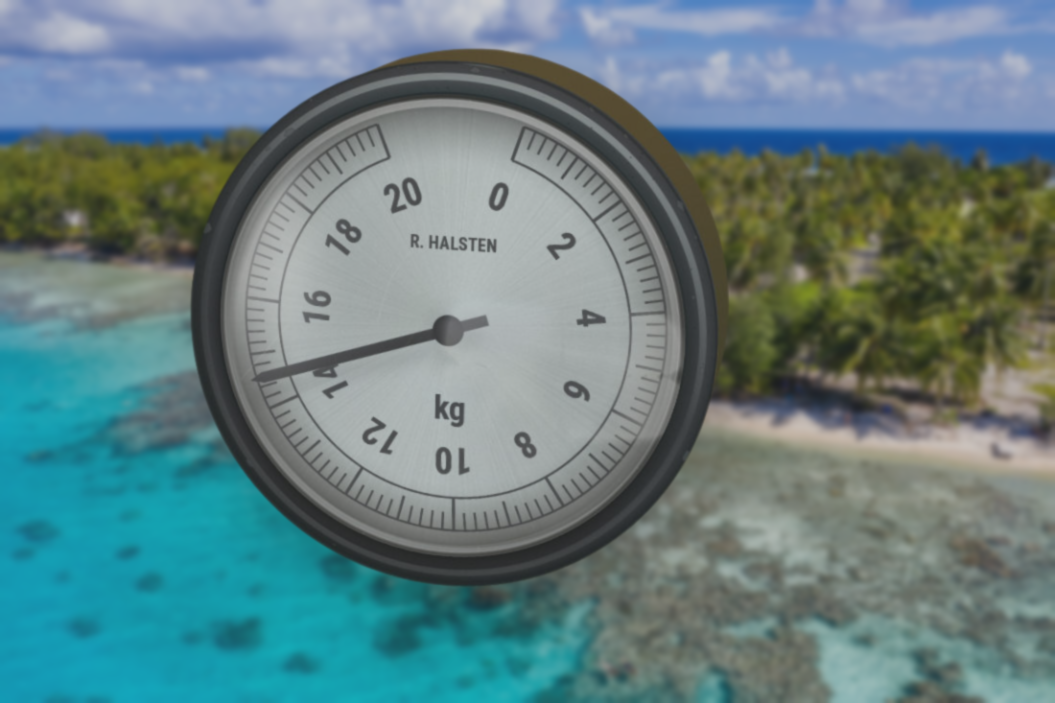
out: 14.6,kg
